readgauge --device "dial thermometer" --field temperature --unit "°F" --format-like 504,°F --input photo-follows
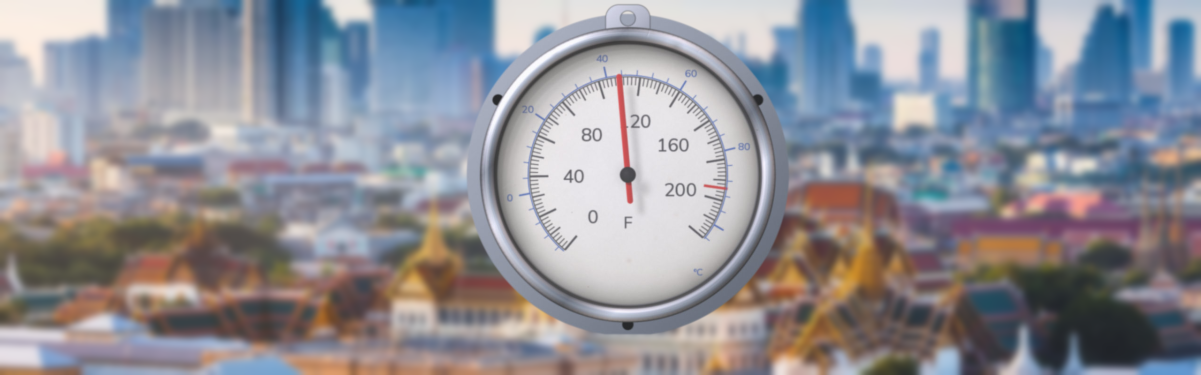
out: 110,°F
